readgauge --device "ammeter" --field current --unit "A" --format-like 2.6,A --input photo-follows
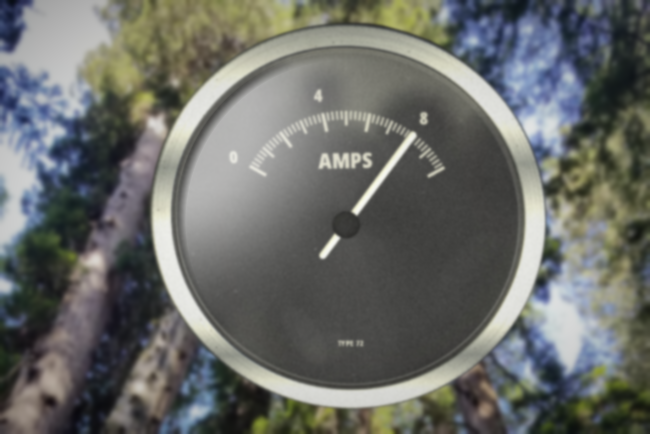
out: 8,A
